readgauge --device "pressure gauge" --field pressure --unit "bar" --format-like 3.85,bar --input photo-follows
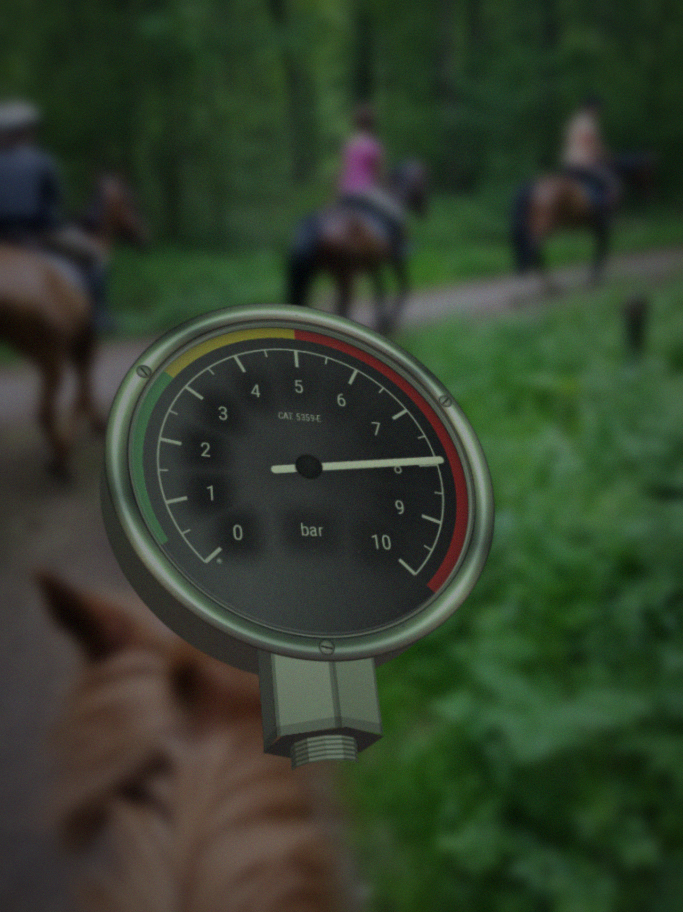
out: 8,bar
